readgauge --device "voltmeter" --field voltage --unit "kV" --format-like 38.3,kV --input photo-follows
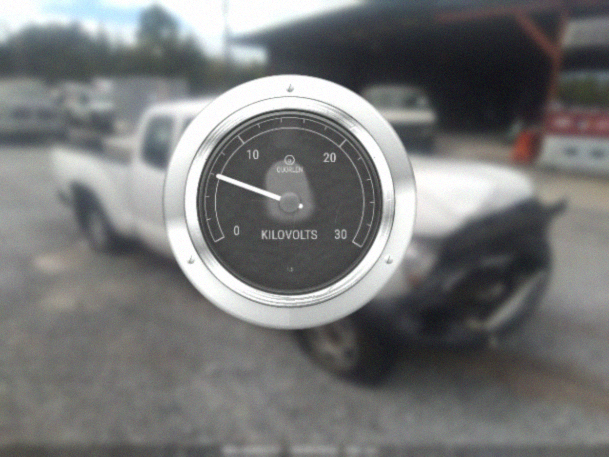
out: 6,kV
